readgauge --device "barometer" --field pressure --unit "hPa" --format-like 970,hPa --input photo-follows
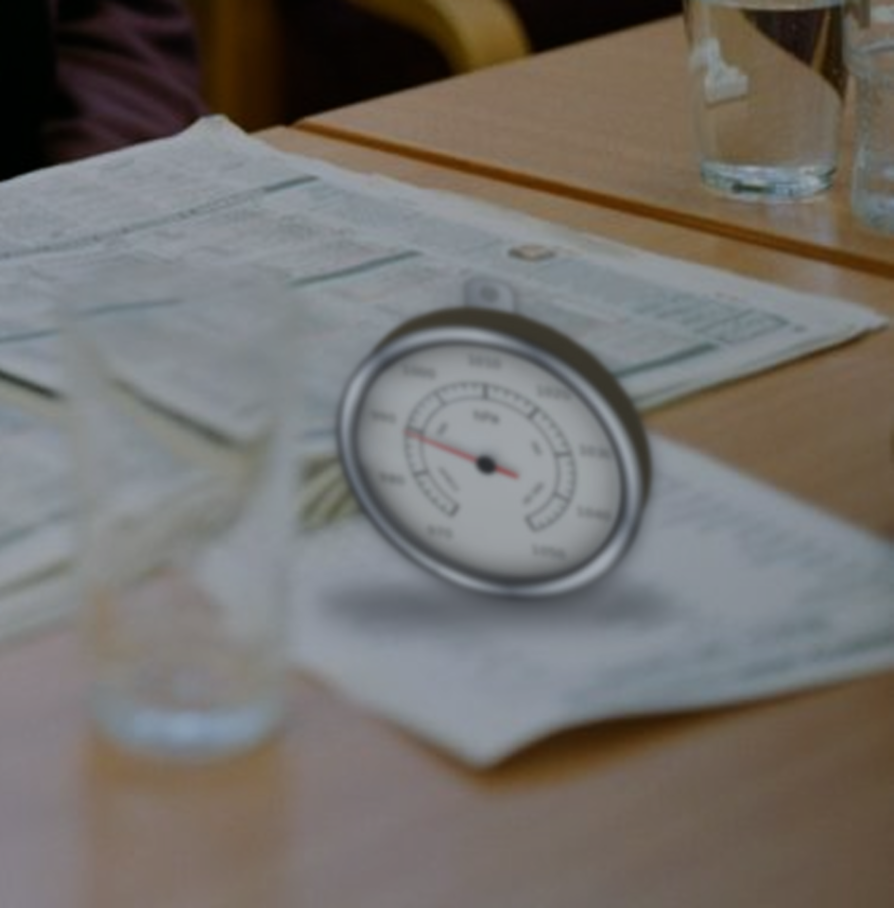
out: 990,hPa
